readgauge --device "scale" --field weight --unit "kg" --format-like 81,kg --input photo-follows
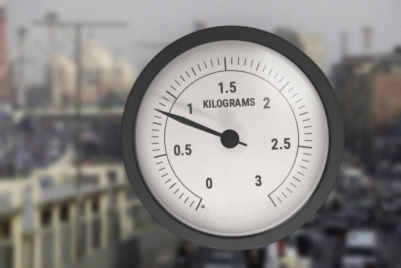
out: 0.85,kg
